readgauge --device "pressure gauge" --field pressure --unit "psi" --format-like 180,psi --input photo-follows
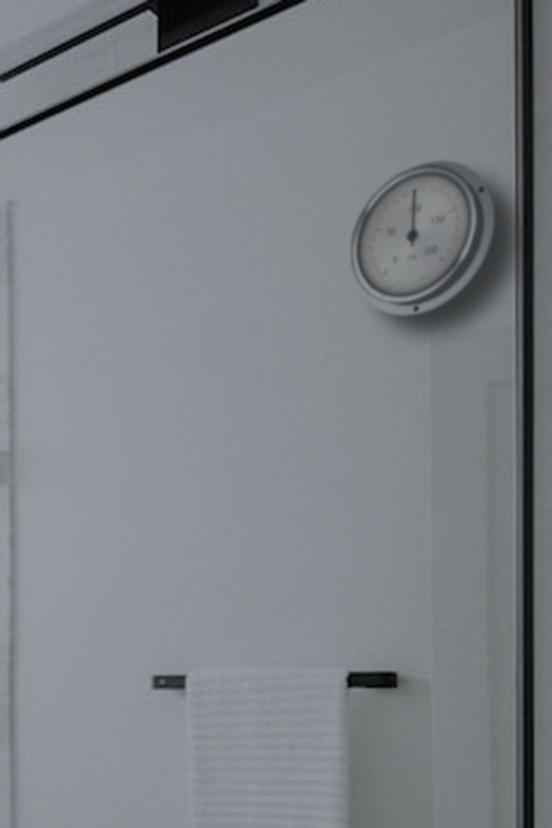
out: 100,psi
